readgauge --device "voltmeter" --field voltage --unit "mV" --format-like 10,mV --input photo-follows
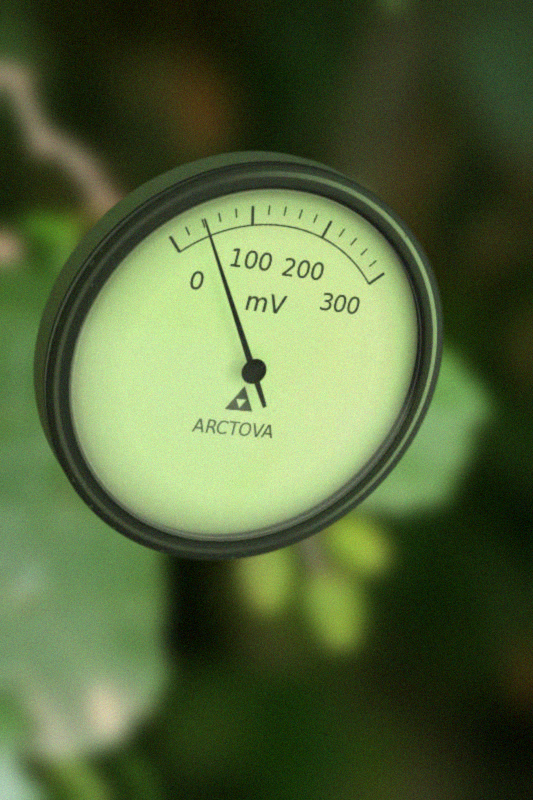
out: 40,mV
